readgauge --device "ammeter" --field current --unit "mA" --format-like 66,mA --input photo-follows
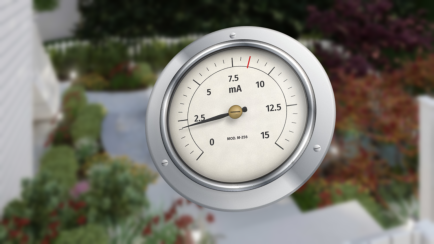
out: 2,mA
